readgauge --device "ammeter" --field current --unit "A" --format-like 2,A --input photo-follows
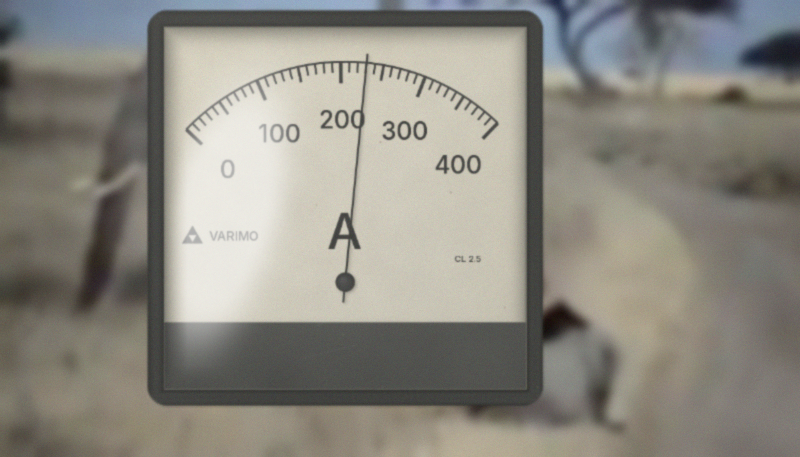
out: 230,A
